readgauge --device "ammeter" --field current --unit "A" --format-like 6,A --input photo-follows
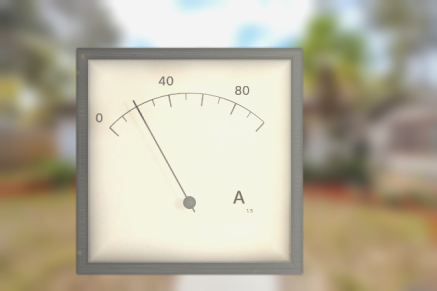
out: 20,A
